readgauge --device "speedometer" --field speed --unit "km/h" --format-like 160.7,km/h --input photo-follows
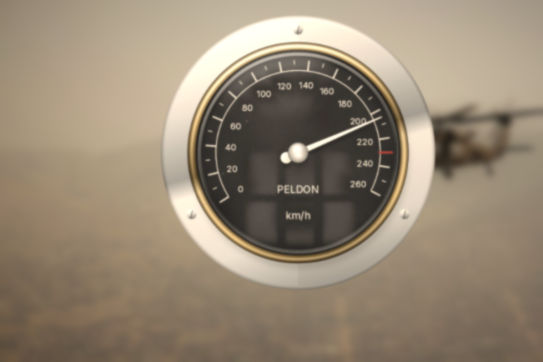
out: 205,km/h
